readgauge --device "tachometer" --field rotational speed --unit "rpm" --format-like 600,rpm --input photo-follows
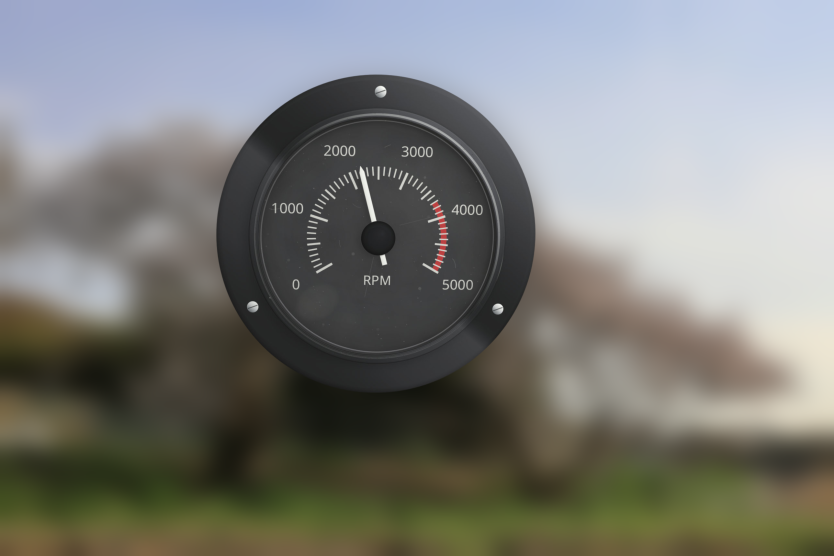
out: 2200,rpm
